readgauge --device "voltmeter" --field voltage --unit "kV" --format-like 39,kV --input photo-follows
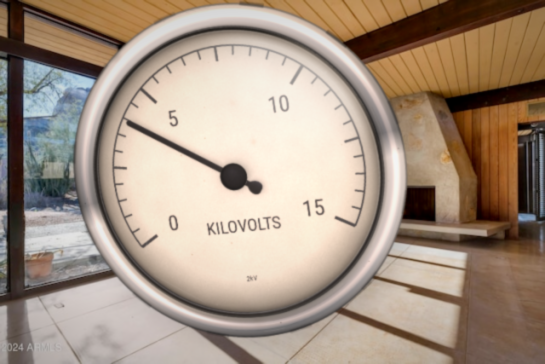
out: 4,kV
